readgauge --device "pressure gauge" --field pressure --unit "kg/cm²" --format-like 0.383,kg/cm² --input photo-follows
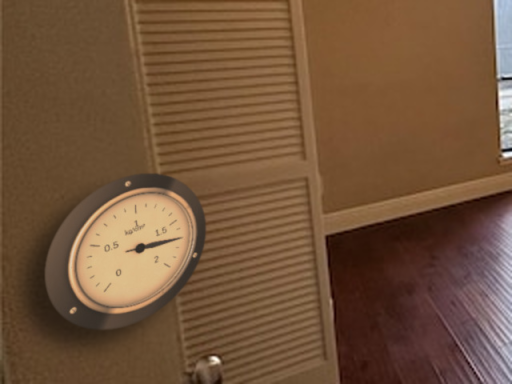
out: 1.7,kg/cm²
